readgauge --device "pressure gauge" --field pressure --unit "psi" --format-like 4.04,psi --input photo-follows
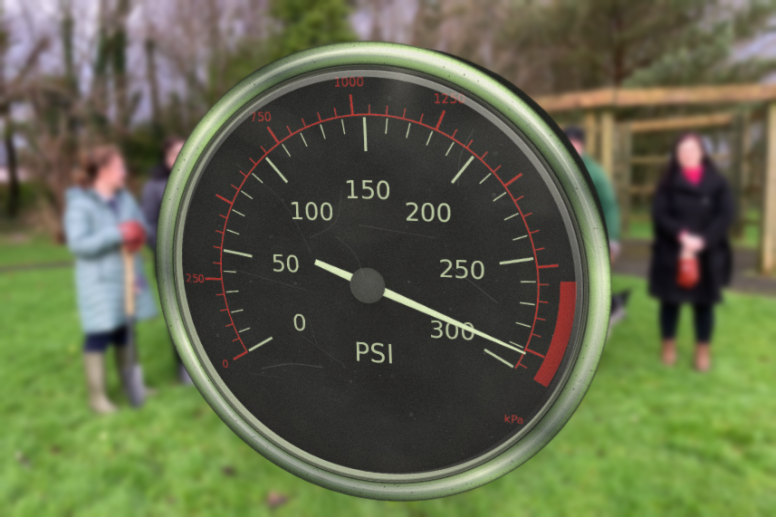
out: 290,psi
